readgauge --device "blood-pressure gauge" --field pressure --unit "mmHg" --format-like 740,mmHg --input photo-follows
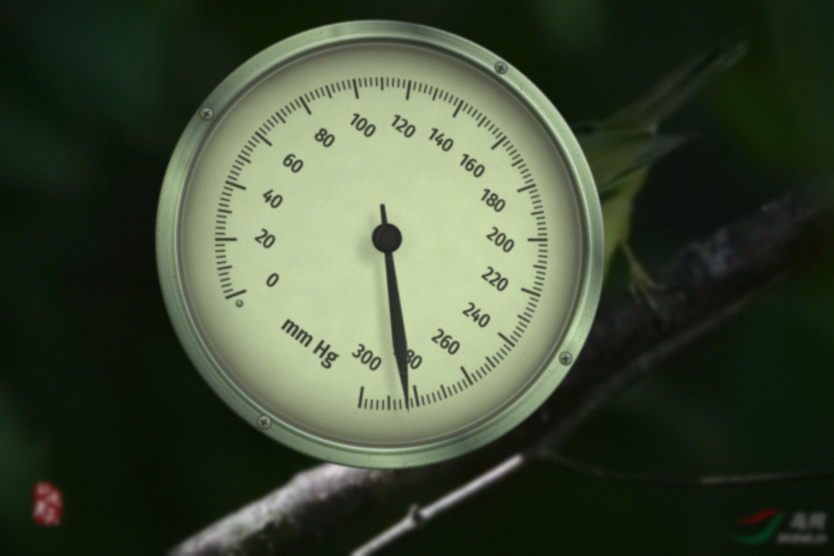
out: 284,mmHg
